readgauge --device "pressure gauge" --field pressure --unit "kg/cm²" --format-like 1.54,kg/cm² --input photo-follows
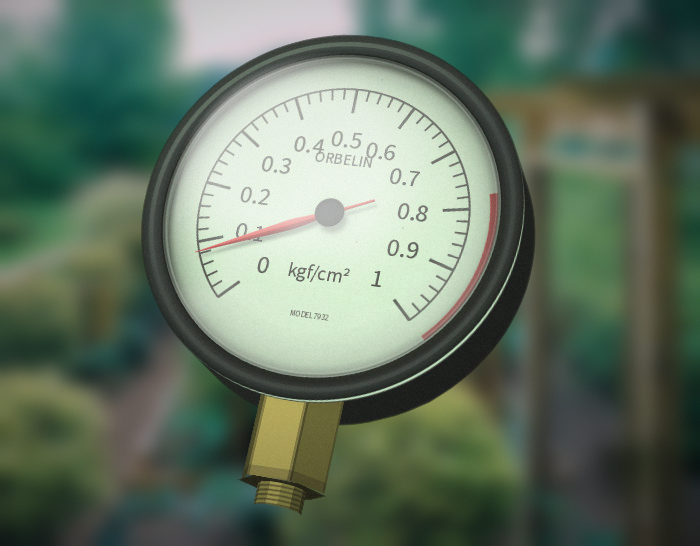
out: 0.08,kg/cm²
